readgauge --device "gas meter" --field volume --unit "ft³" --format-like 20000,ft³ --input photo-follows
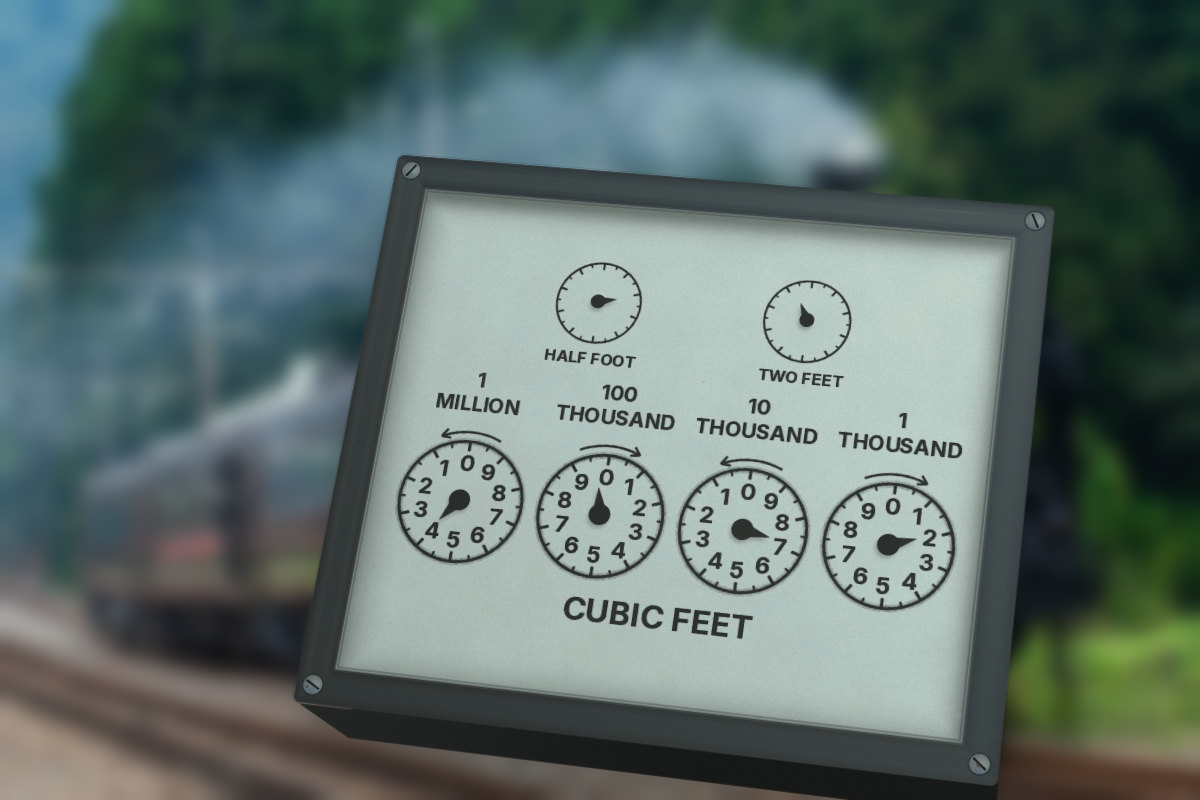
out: 397200,ft³
